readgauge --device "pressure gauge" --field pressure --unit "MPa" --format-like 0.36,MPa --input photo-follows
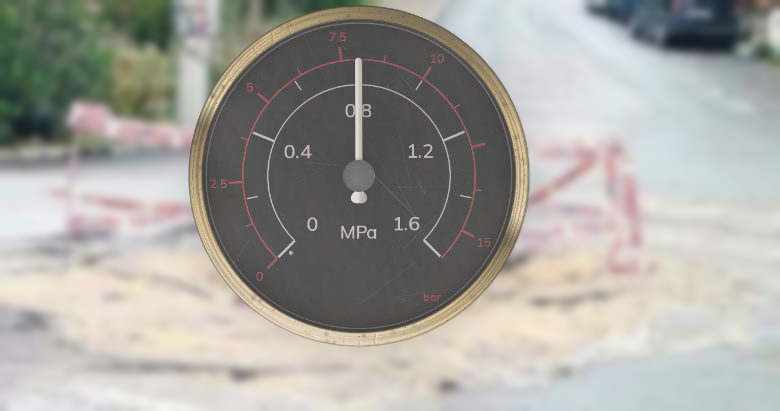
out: 0.8,MPa
